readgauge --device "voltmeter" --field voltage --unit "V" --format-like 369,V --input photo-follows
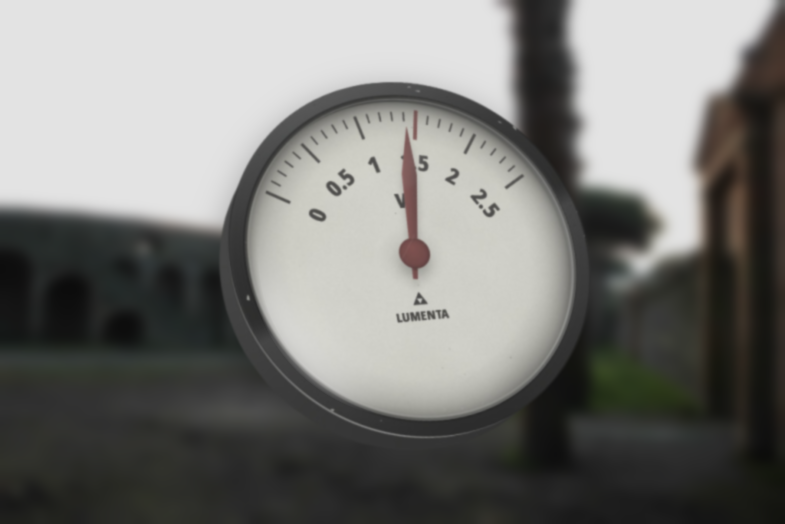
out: 1.4,V
